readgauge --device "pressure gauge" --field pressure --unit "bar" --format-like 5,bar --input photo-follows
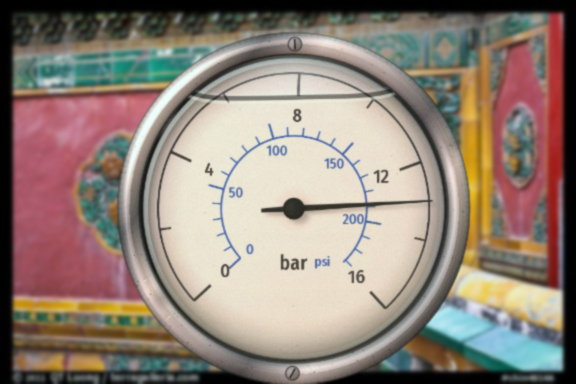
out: 13,bar
